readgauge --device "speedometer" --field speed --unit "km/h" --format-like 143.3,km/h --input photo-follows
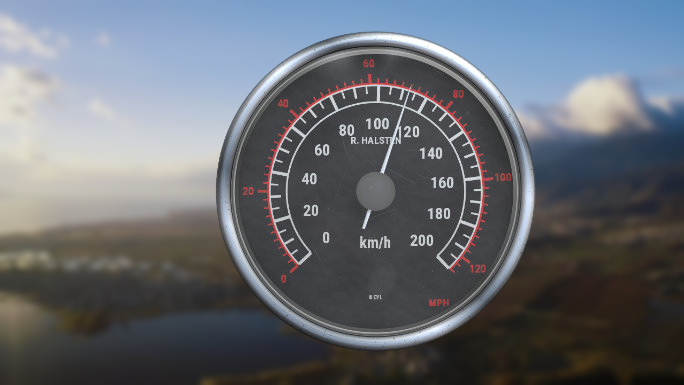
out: 112.5,km/h
